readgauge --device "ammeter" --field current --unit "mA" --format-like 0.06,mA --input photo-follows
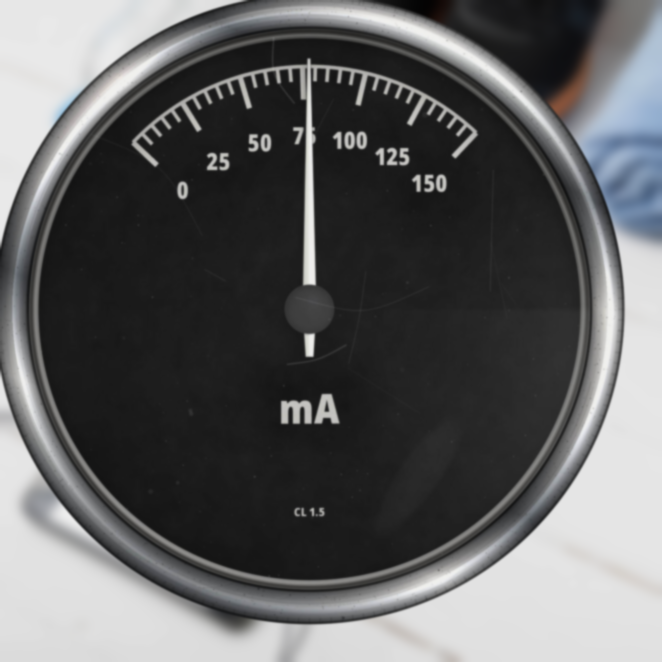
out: 77.5,mA
